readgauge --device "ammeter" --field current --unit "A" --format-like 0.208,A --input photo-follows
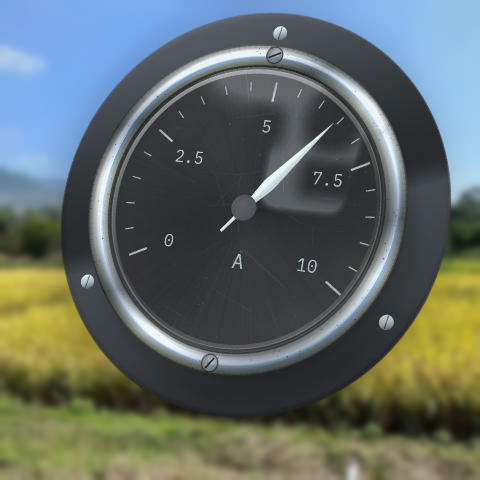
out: 6.5,A
